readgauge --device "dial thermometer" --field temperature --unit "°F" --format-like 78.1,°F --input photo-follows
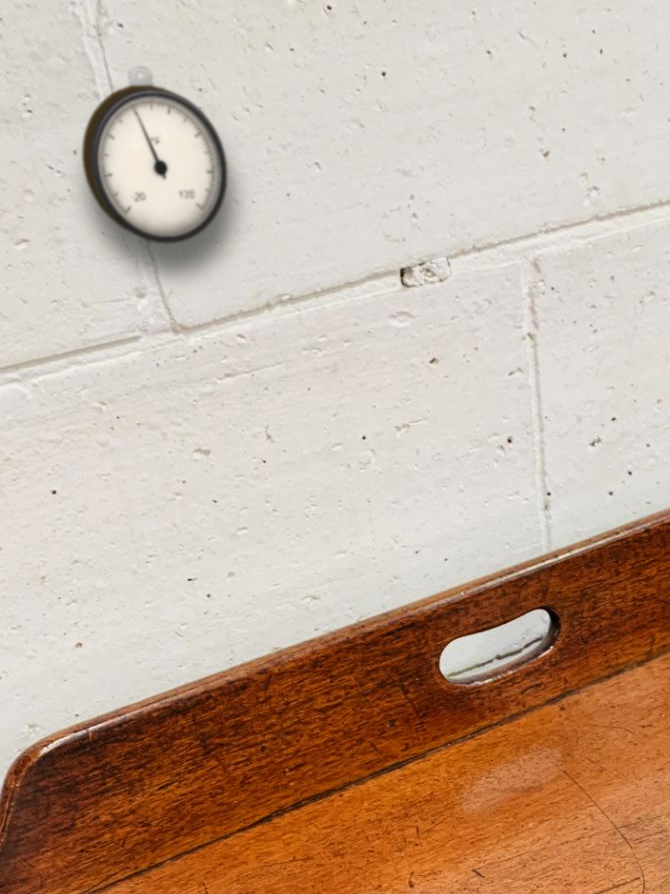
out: 40,°F
